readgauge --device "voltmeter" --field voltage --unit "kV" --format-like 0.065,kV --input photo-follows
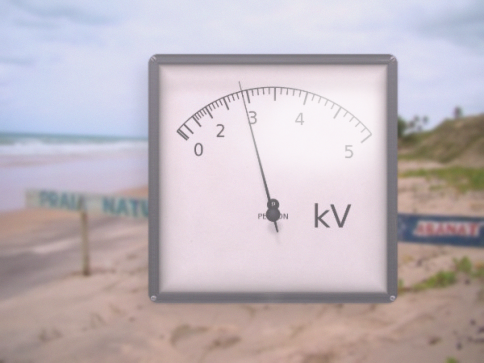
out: 2.9,kV
